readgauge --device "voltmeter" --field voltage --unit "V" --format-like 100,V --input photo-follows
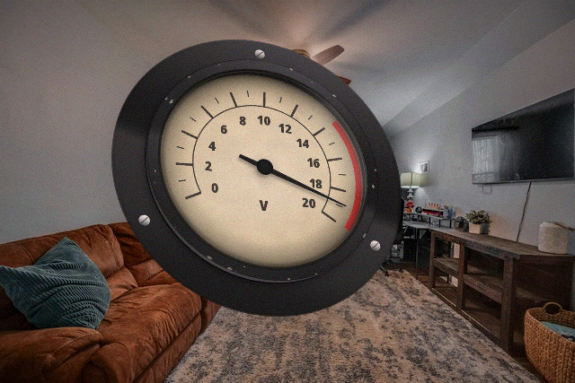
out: 19,V
